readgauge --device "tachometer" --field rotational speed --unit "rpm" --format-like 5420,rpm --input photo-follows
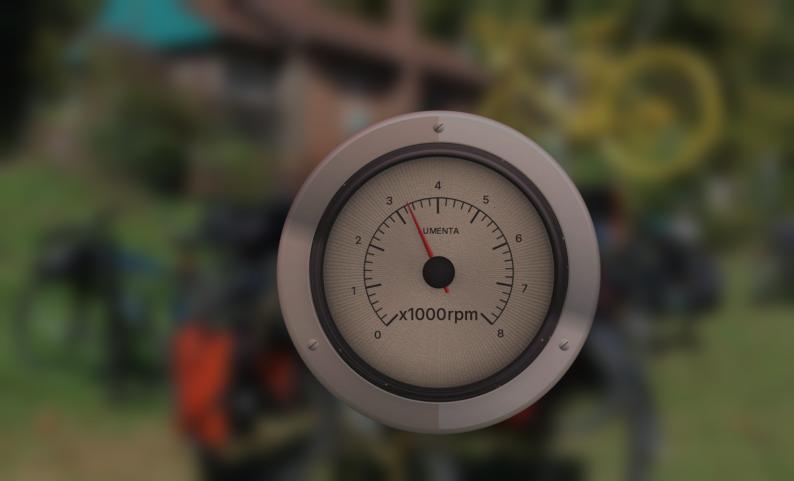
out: 3300,rpm
